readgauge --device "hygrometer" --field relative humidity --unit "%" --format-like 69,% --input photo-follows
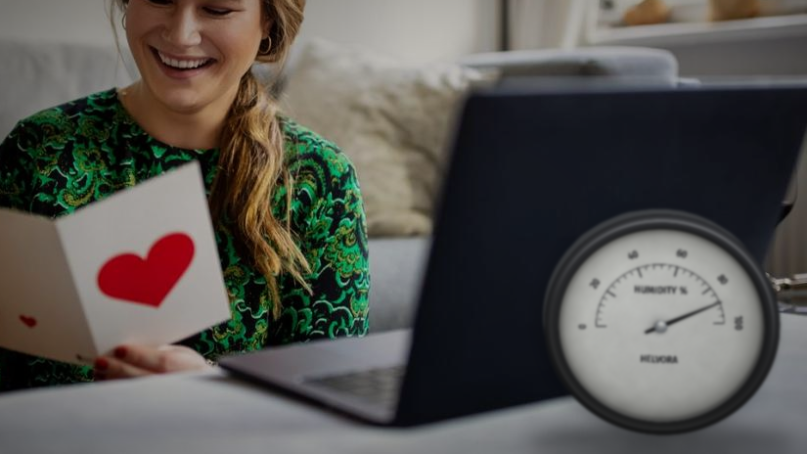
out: 88,%
